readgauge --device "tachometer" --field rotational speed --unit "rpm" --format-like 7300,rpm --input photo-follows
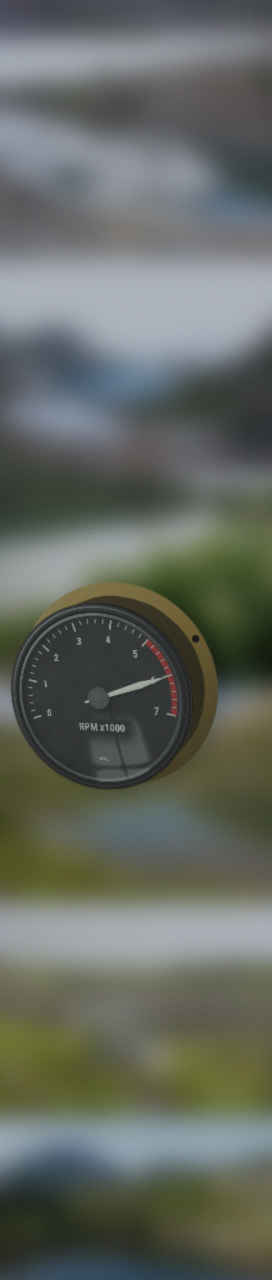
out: 6000,rpm
